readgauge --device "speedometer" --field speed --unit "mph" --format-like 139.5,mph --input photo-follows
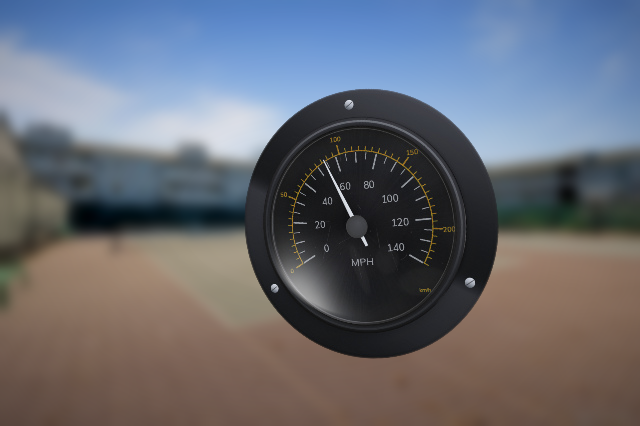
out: 55,mph
